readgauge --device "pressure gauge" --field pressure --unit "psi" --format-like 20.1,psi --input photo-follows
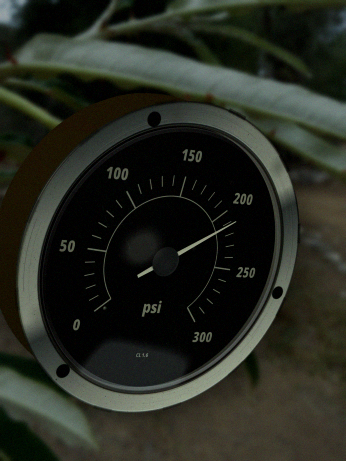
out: 210,psi
